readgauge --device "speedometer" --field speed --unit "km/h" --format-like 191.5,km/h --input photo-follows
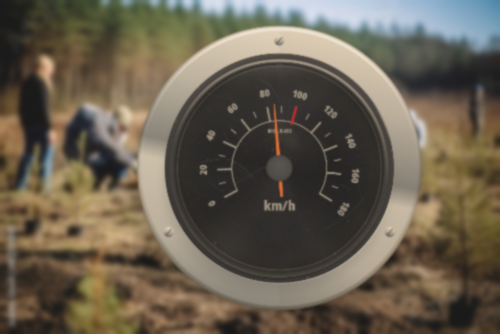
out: 85,km/h
